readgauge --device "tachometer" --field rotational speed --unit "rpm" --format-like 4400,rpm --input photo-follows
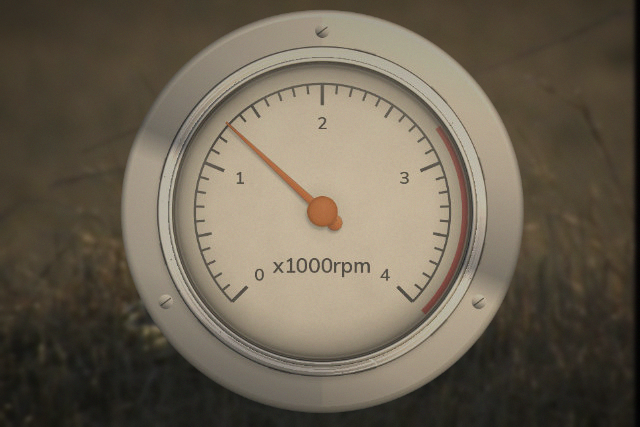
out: 1300,rpm
